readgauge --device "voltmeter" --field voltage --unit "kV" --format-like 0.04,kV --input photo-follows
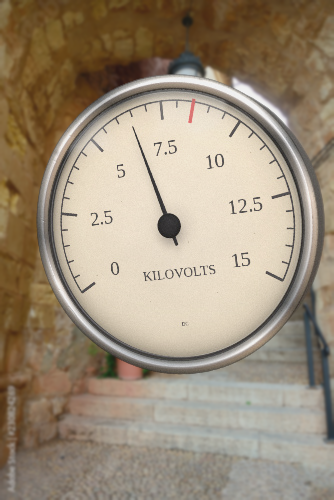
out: 6.5,kV
